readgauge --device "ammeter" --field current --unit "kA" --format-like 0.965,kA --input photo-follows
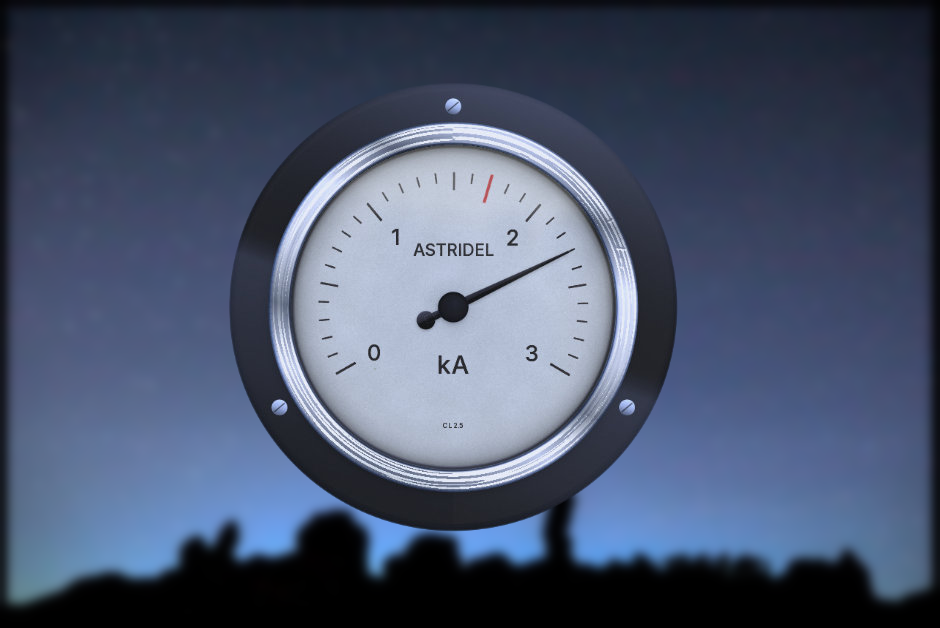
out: 2.3,kA
